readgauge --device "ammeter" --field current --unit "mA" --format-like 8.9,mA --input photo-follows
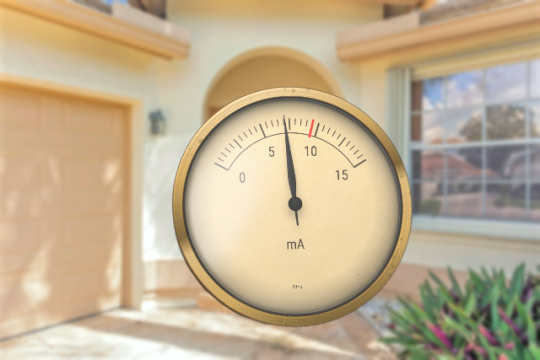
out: 7,mA
